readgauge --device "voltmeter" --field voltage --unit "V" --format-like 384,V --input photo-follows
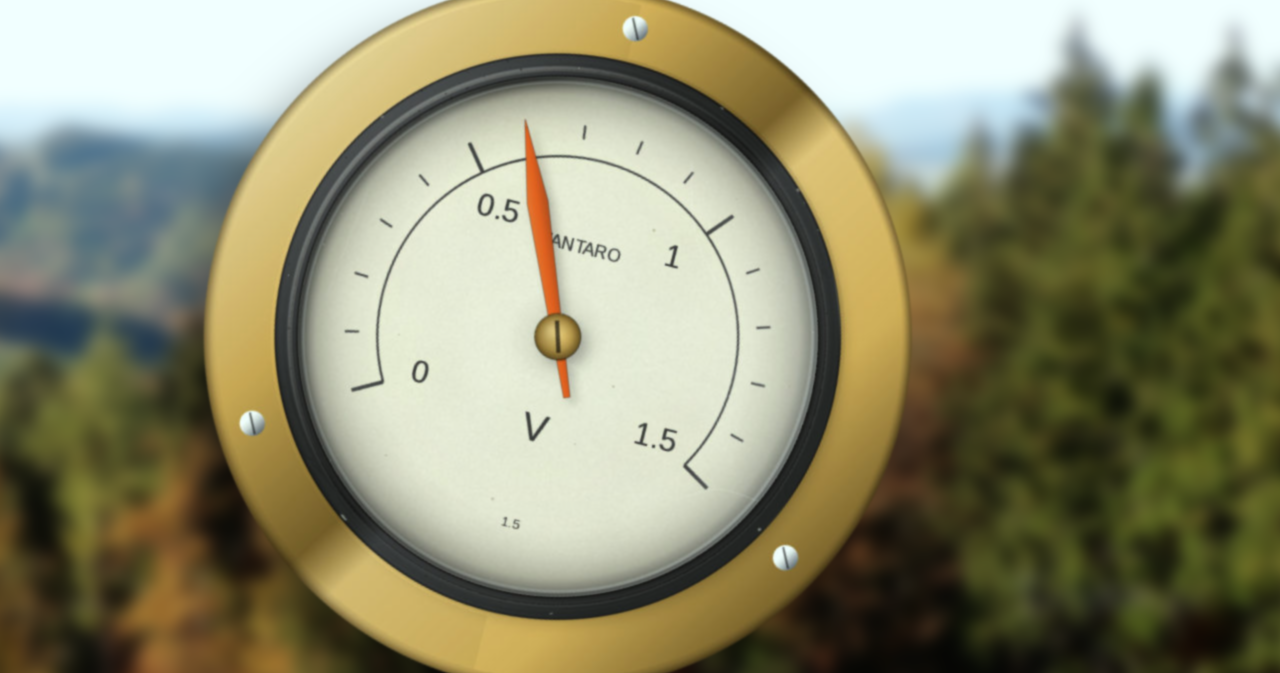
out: 0.6,V
